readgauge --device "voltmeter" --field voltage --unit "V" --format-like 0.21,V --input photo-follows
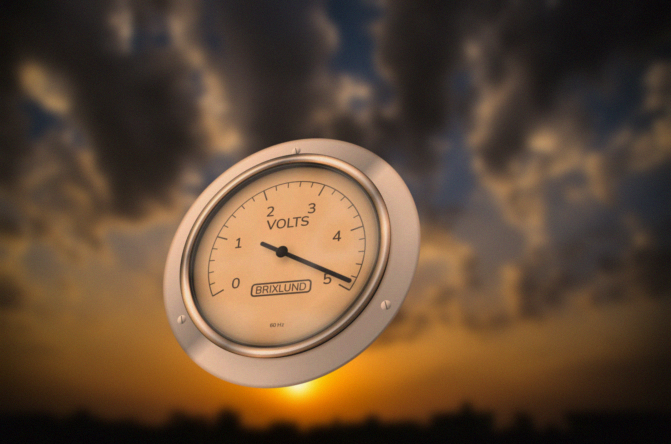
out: 4.9,V
